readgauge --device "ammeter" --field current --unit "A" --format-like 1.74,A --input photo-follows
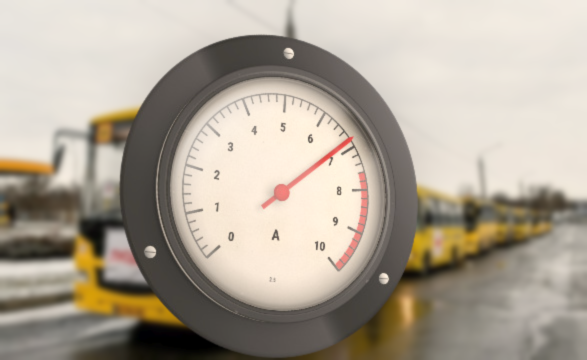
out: 6.8,A
